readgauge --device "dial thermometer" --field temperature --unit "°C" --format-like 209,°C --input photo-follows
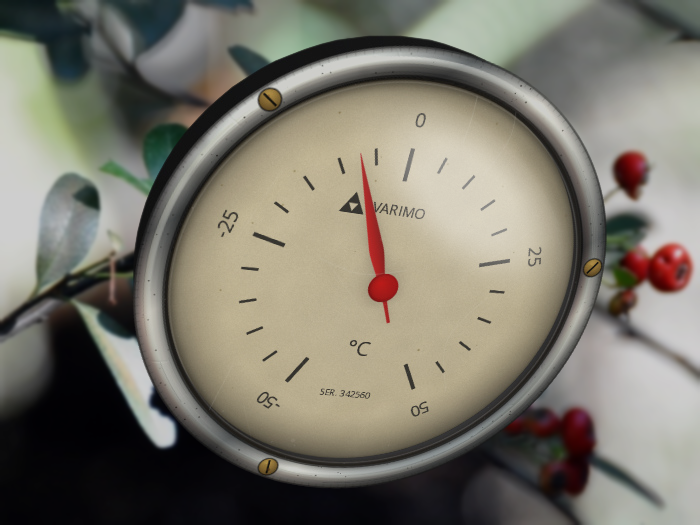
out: -7.5,°C
